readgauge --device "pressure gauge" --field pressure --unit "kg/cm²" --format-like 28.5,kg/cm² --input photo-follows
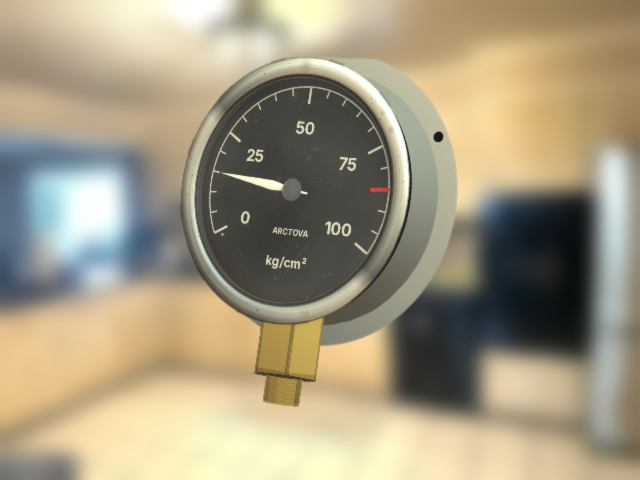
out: 15,kg/cm²
